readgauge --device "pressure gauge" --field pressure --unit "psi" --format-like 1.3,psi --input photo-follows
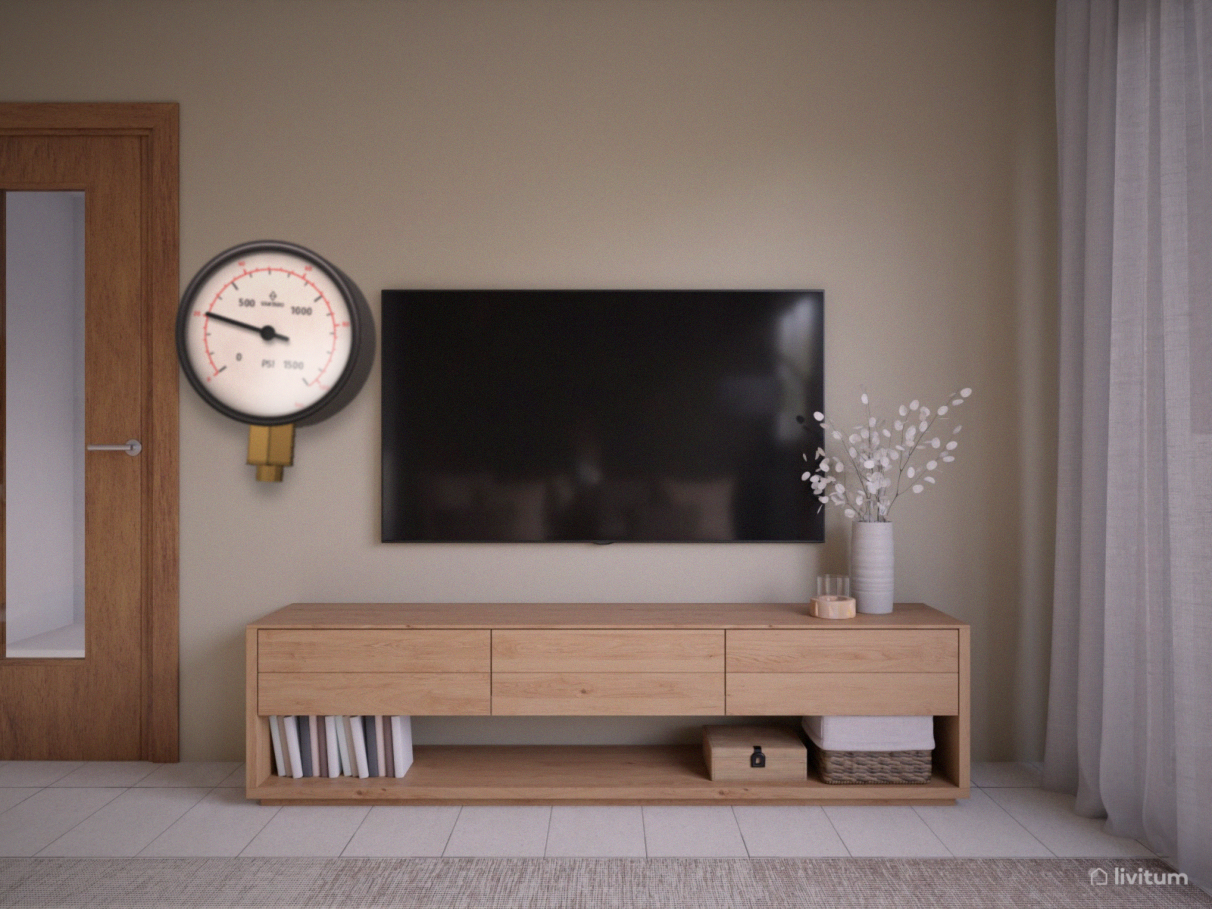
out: 300,psi
